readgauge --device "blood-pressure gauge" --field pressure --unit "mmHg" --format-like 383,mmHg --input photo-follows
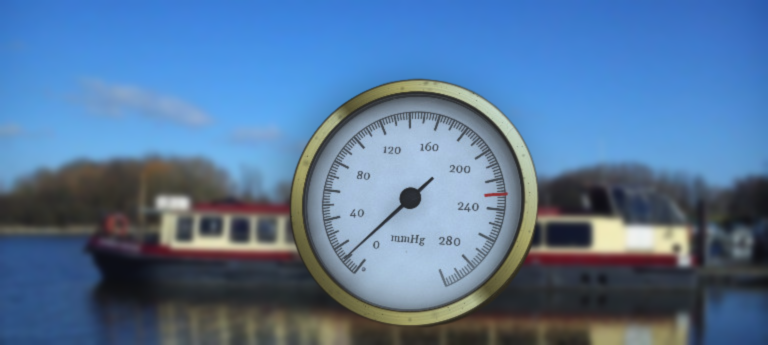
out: 10,mmHg
